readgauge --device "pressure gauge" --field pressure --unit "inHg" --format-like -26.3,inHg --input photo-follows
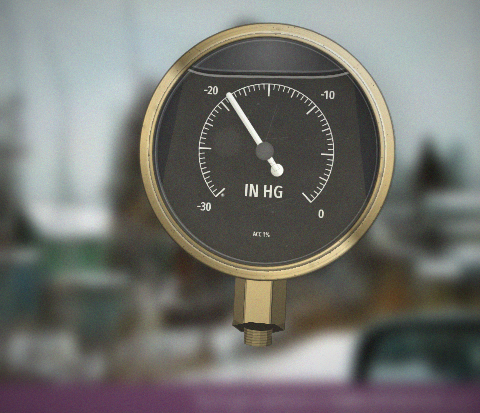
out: -19,inHg
